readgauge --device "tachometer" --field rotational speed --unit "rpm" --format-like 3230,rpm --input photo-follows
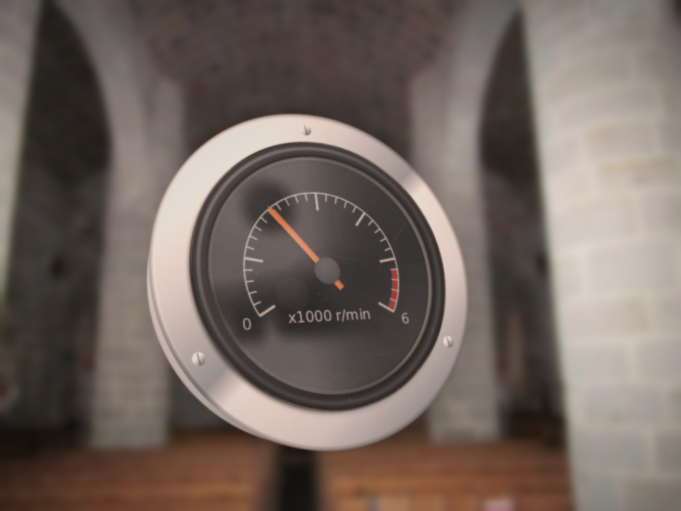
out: 2000,rpm
